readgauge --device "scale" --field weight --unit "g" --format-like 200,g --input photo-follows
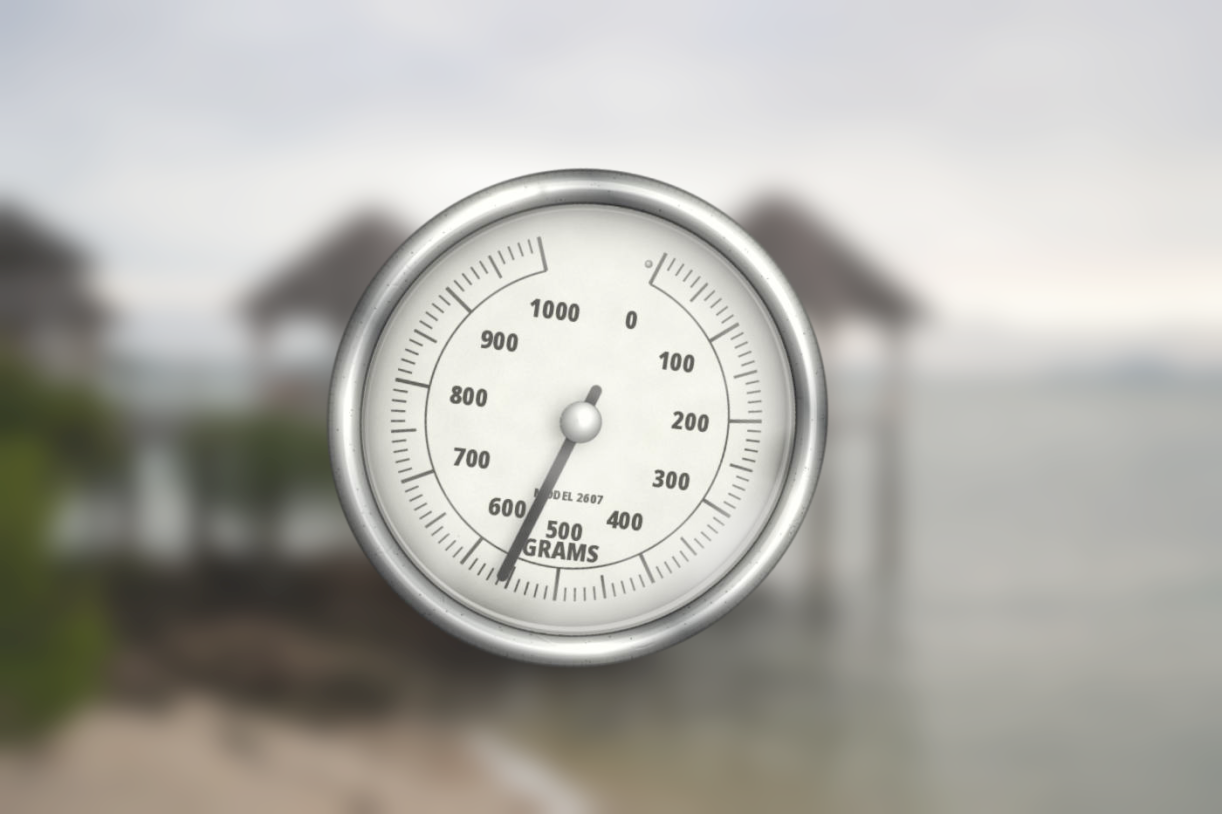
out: 560,g
